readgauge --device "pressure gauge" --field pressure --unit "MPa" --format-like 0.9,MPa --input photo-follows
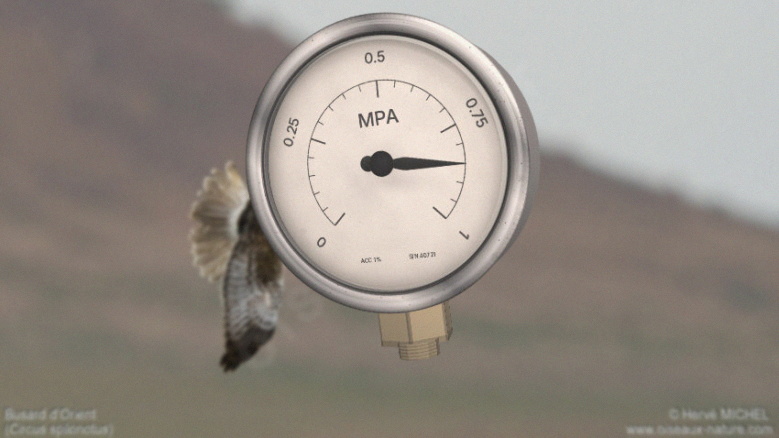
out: 0.85,MPa
